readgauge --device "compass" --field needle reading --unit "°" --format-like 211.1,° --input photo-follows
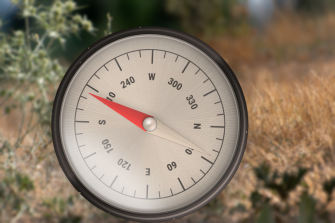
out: 205,°
